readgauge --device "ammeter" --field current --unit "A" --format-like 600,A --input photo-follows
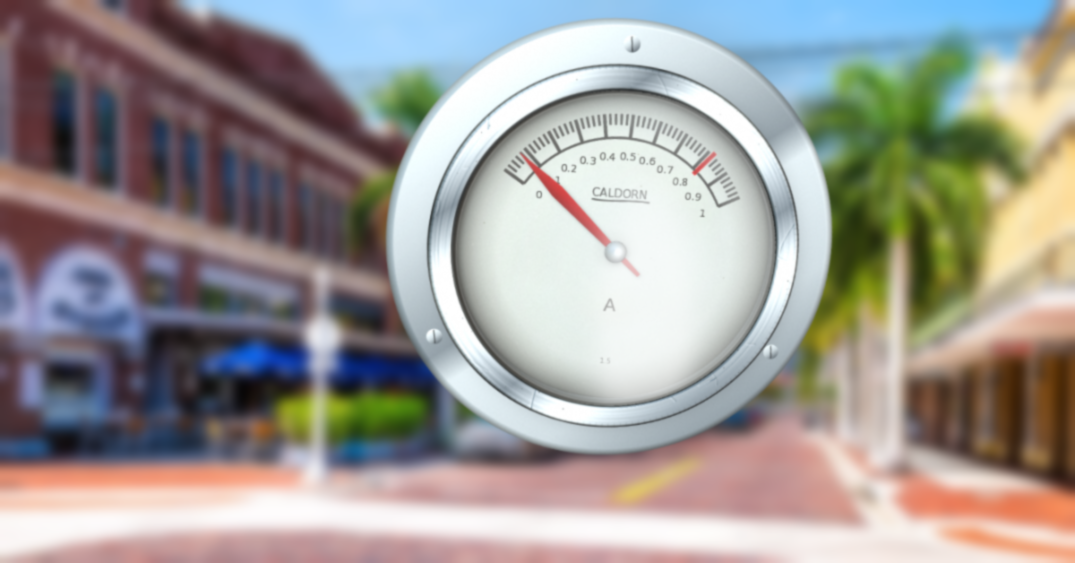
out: 0.08,A
